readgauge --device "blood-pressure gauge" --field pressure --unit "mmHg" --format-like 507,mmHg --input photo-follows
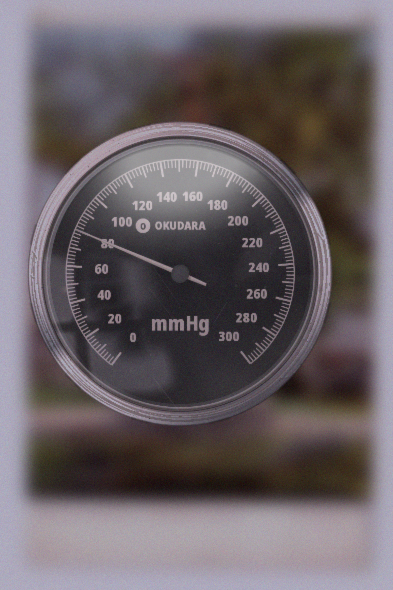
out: 80,mmHg
